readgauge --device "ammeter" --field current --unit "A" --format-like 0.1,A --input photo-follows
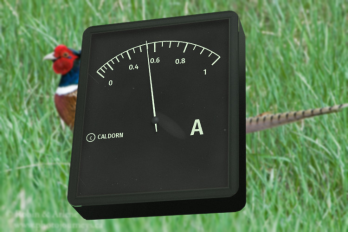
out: 0.55,A
